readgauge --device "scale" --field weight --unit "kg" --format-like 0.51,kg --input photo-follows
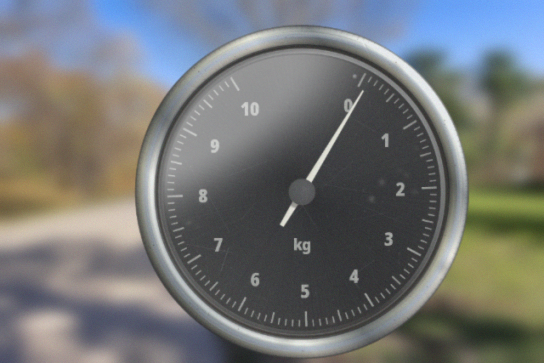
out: 0.1,kg
